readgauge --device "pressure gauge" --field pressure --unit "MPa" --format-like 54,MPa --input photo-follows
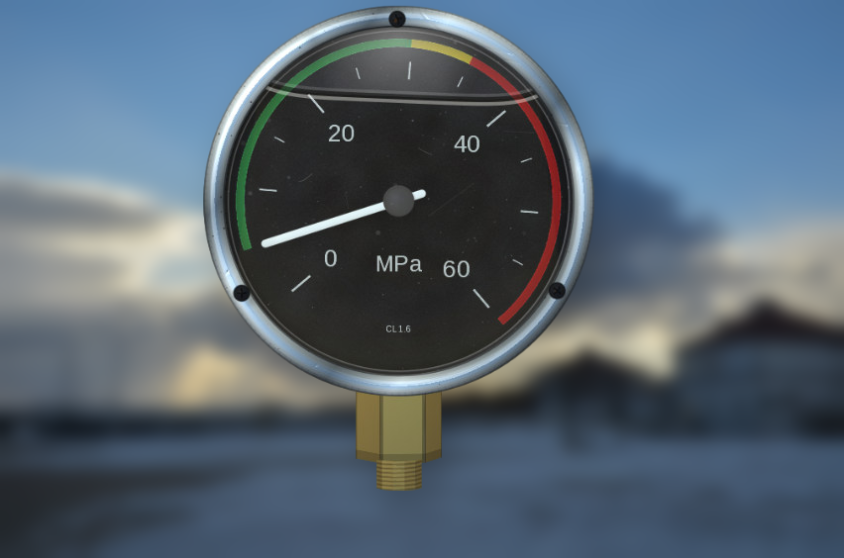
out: 5,MPa
